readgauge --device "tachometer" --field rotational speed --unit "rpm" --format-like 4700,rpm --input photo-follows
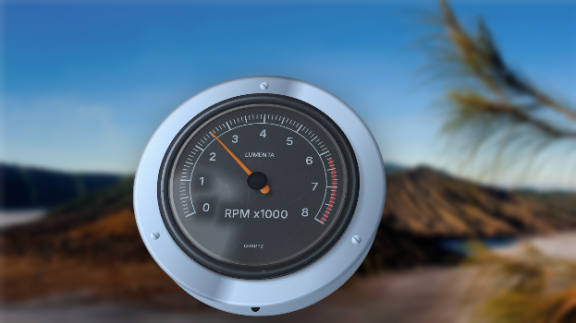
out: 2500,rpm
